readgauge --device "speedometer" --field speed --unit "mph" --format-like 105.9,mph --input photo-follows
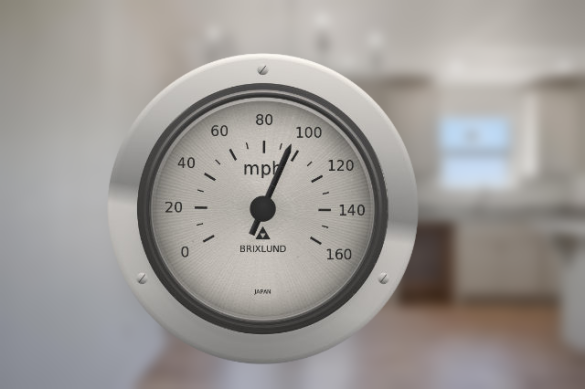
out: 95,mph
